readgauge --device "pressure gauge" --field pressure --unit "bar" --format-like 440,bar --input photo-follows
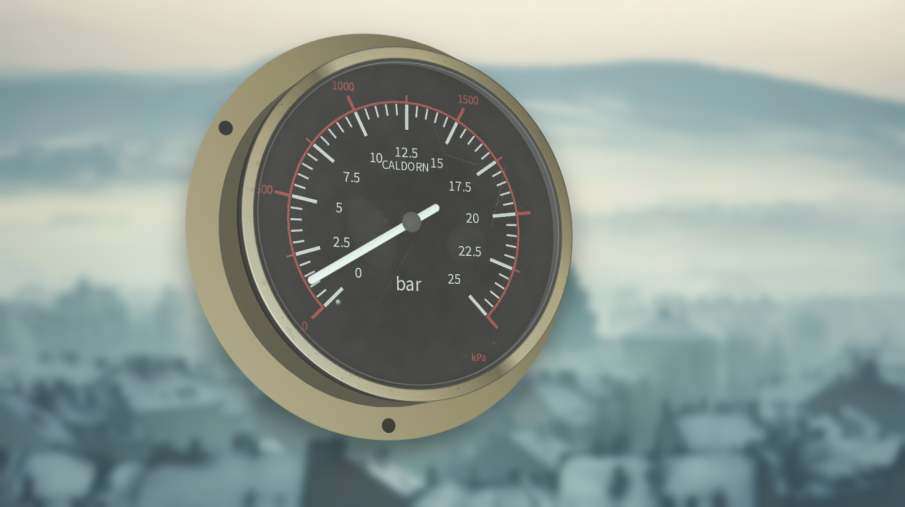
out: 1.25,bar
